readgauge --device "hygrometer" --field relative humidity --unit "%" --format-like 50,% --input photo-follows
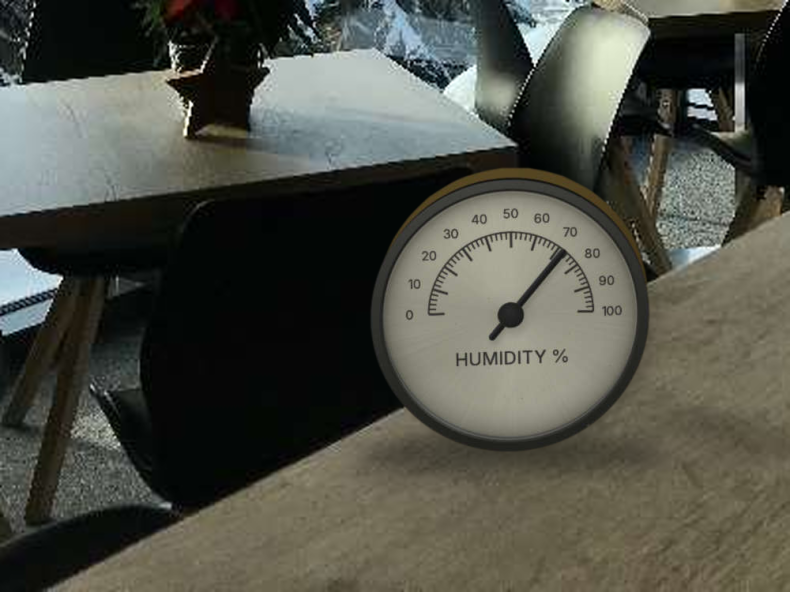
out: 72,%
